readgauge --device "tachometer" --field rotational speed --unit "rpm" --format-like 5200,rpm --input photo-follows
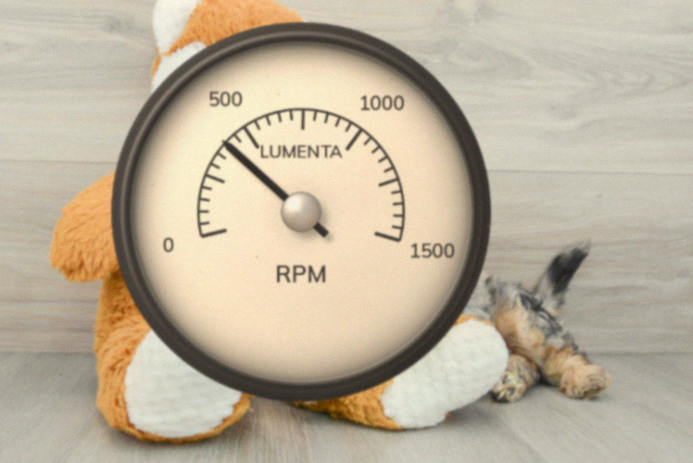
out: 400,rpm
